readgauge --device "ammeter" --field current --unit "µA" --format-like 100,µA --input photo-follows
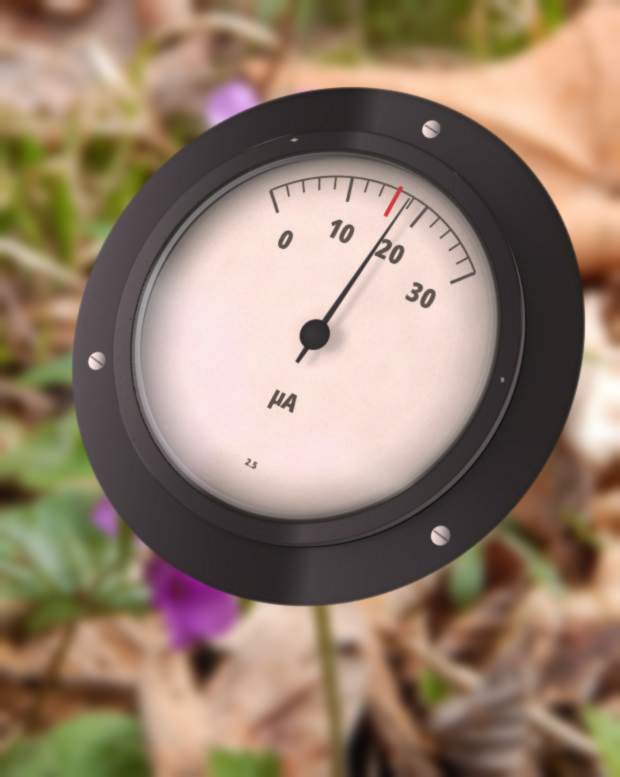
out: 18,µA
